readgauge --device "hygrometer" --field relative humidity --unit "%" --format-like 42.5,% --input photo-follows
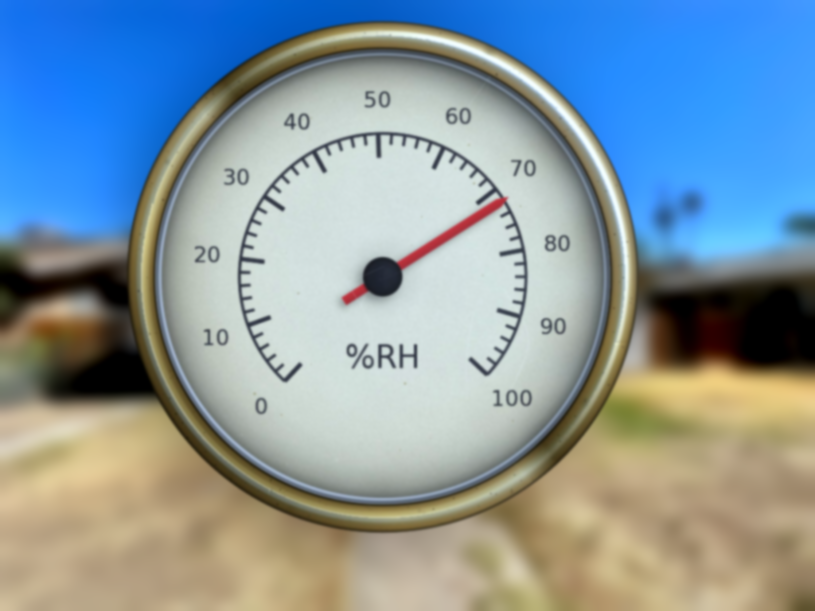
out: 72,%
